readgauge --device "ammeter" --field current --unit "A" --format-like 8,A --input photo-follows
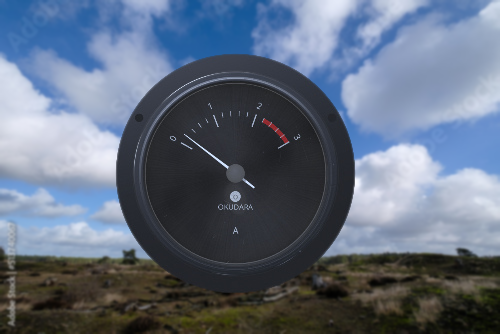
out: 0.2,A
